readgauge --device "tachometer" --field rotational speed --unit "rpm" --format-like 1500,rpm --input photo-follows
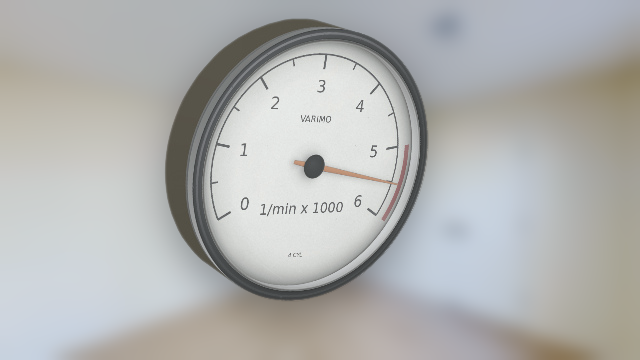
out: 5500,rpm
